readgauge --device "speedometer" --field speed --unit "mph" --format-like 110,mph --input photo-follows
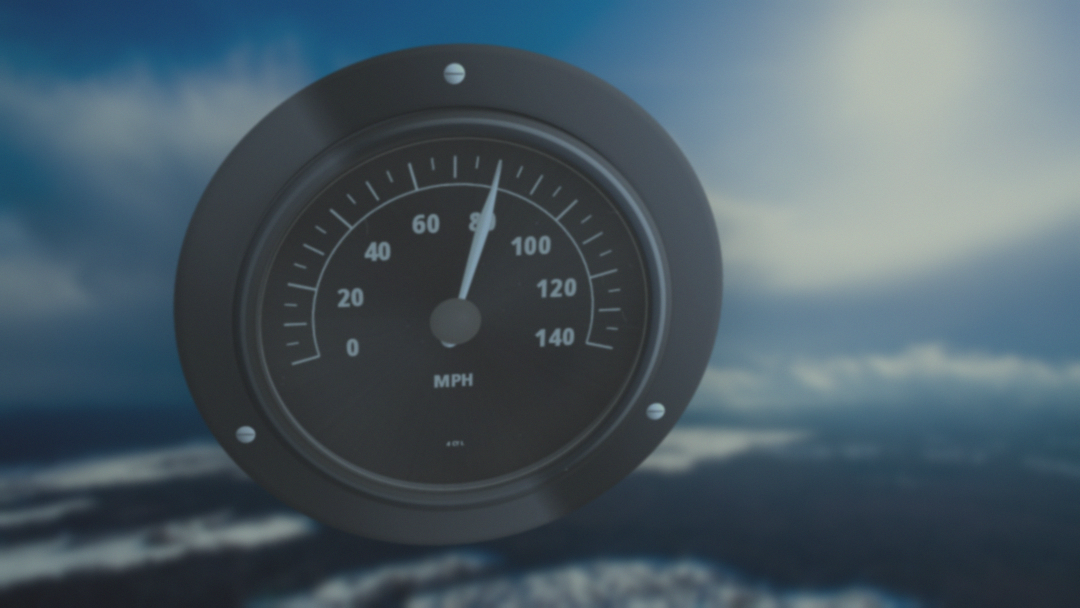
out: 80,mph
